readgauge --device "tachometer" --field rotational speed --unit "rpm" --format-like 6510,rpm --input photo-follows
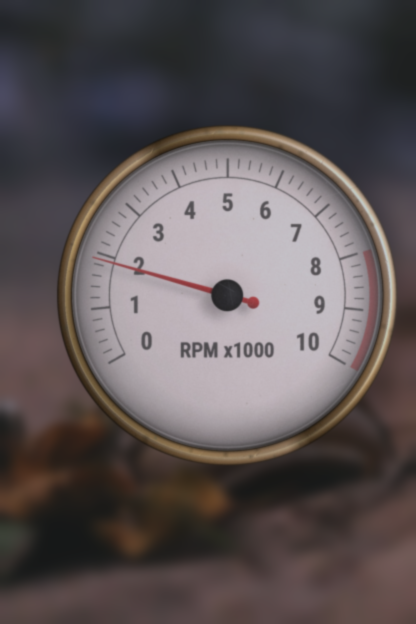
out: 1900,rpm
